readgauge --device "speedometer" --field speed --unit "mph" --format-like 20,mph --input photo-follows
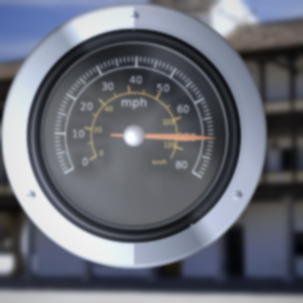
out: 70,mph
